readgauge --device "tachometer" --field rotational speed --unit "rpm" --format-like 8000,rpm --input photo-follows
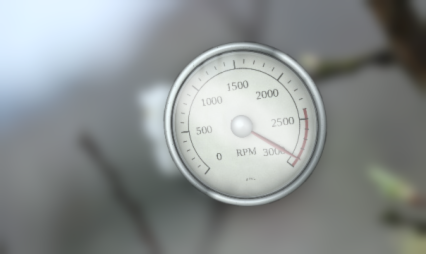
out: 2900,rpm
